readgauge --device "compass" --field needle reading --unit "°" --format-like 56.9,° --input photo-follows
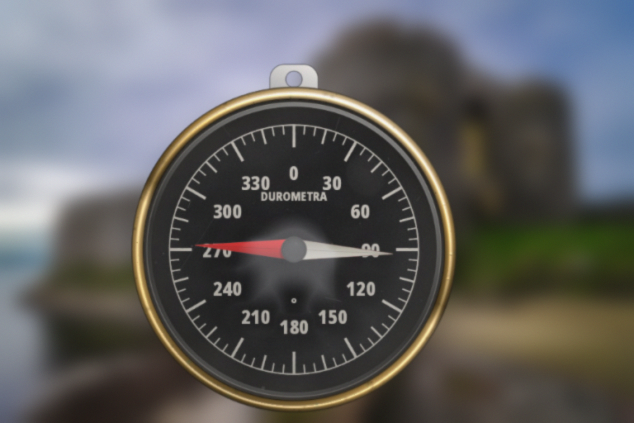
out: 272.5,°
